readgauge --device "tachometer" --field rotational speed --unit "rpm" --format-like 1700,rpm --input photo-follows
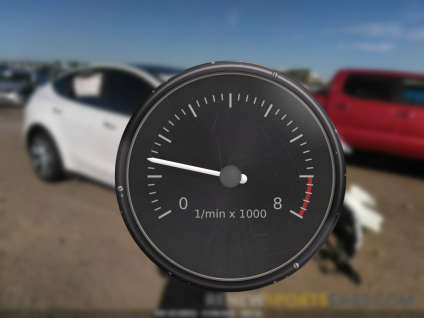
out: 1400,rpm
